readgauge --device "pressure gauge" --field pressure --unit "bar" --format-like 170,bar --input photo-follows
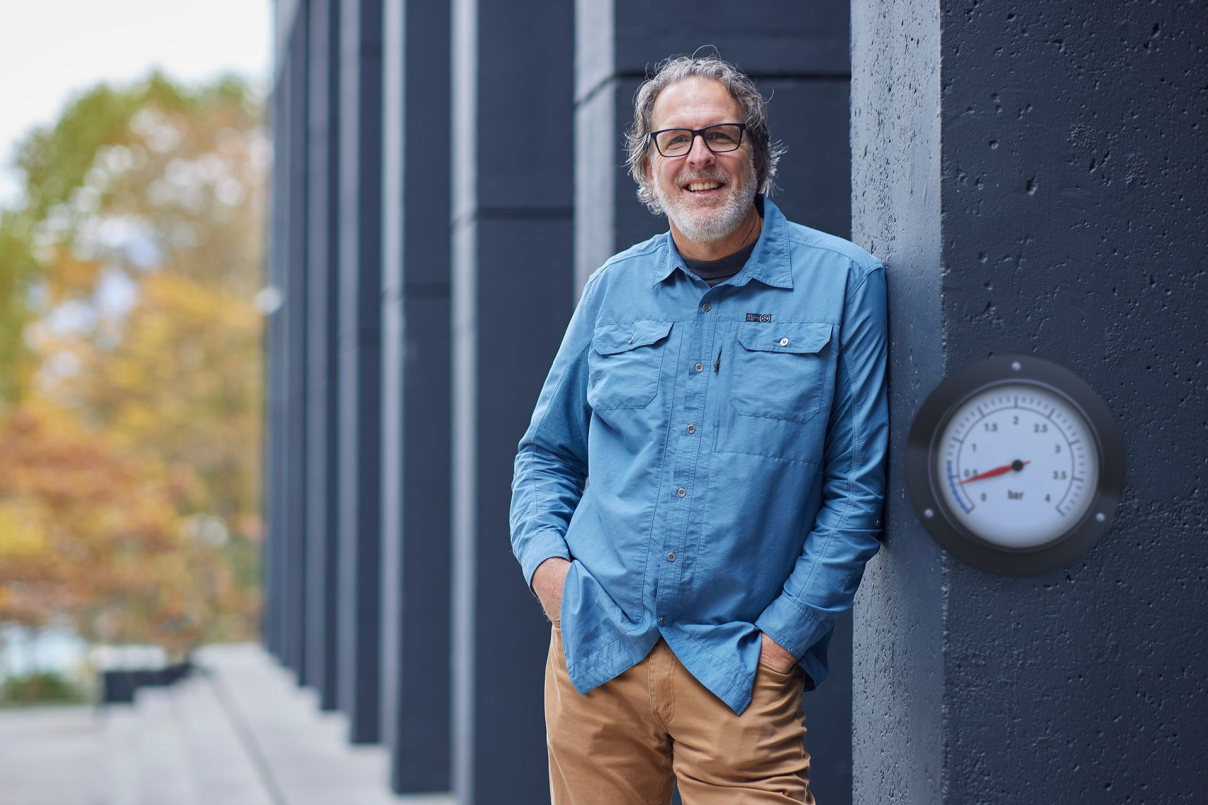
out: 0.4,bar
